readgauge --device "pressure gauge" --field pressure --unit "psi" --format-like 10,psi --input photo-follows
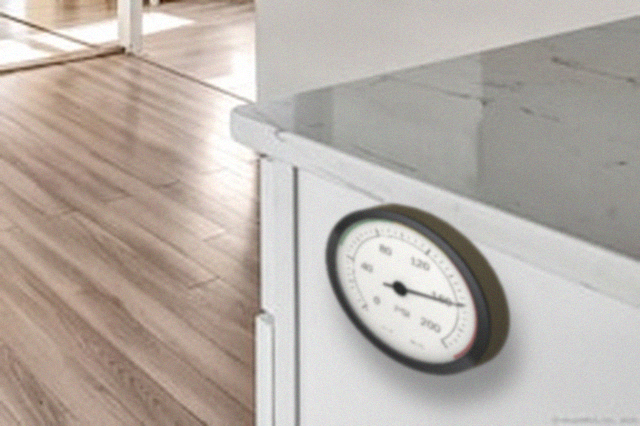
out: 160,psi
